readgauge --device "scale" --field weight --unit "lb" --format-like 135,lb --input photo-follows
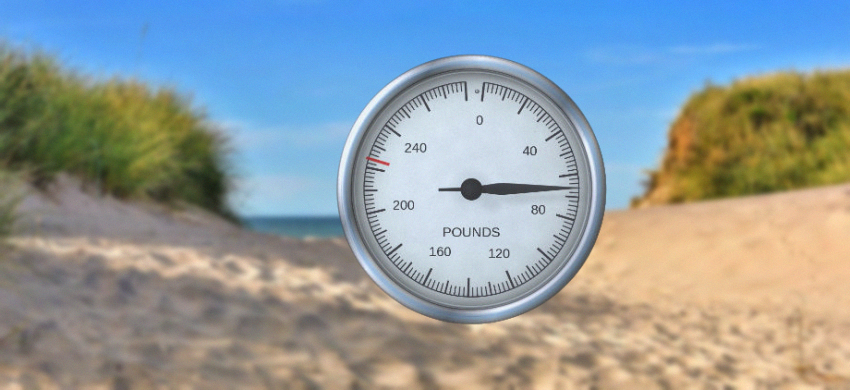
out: 66,lb
